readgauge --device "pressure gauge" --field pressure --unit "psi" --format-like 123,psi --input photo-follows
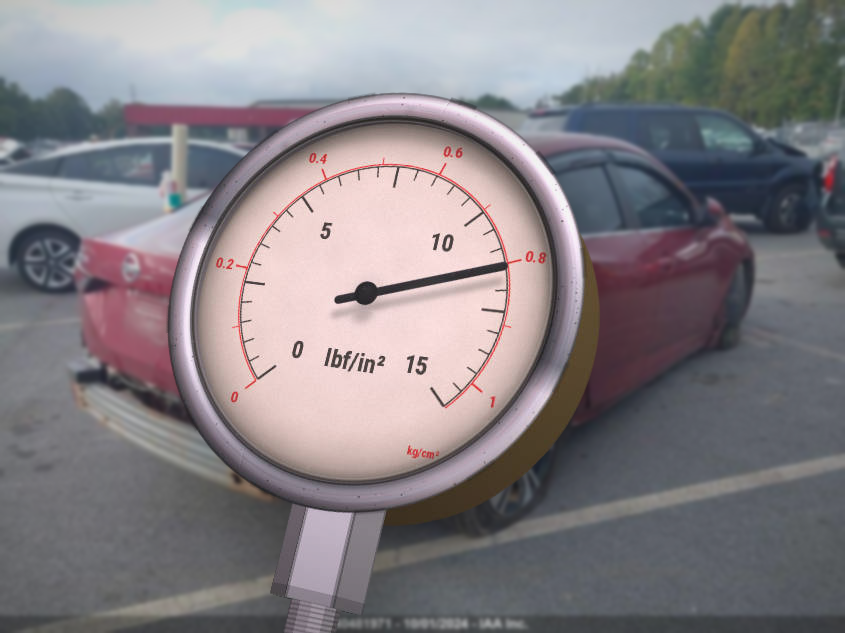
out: 11.5,psi
